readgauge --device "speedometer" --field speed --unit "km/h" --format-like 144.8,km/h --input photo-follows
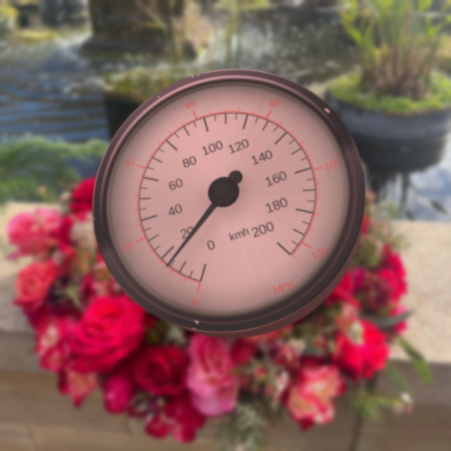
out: 15,km/h
